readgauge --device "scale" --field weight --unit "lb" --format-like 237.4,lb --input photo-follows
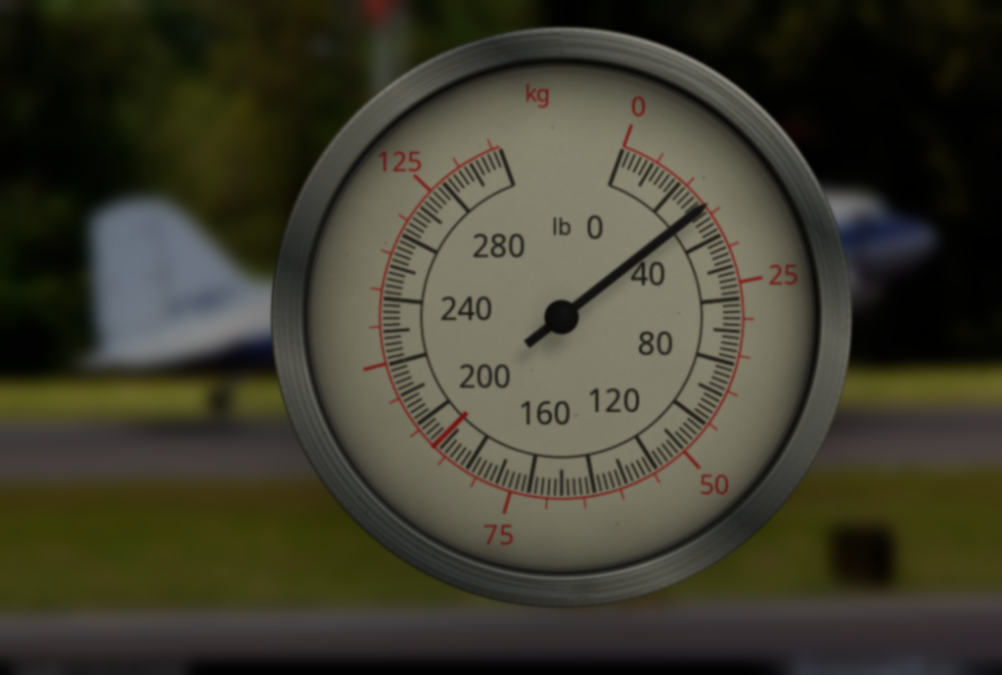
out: 30,lb
